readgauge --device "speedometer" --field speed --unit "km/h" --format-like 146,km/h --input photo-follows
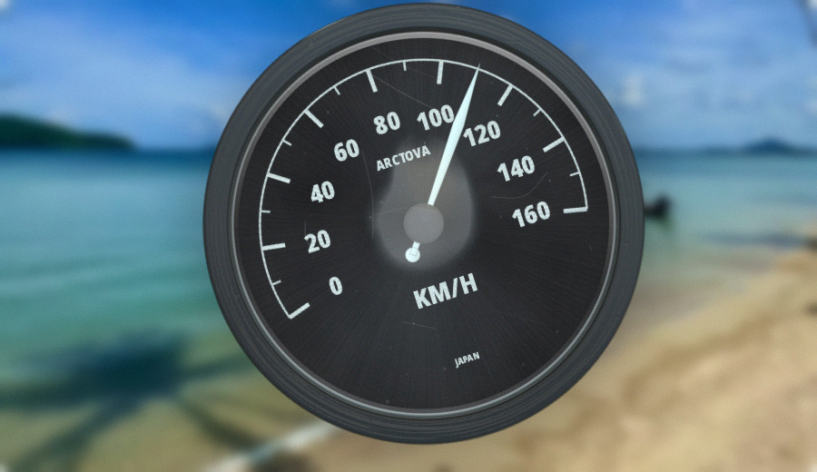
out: 110,km/h
